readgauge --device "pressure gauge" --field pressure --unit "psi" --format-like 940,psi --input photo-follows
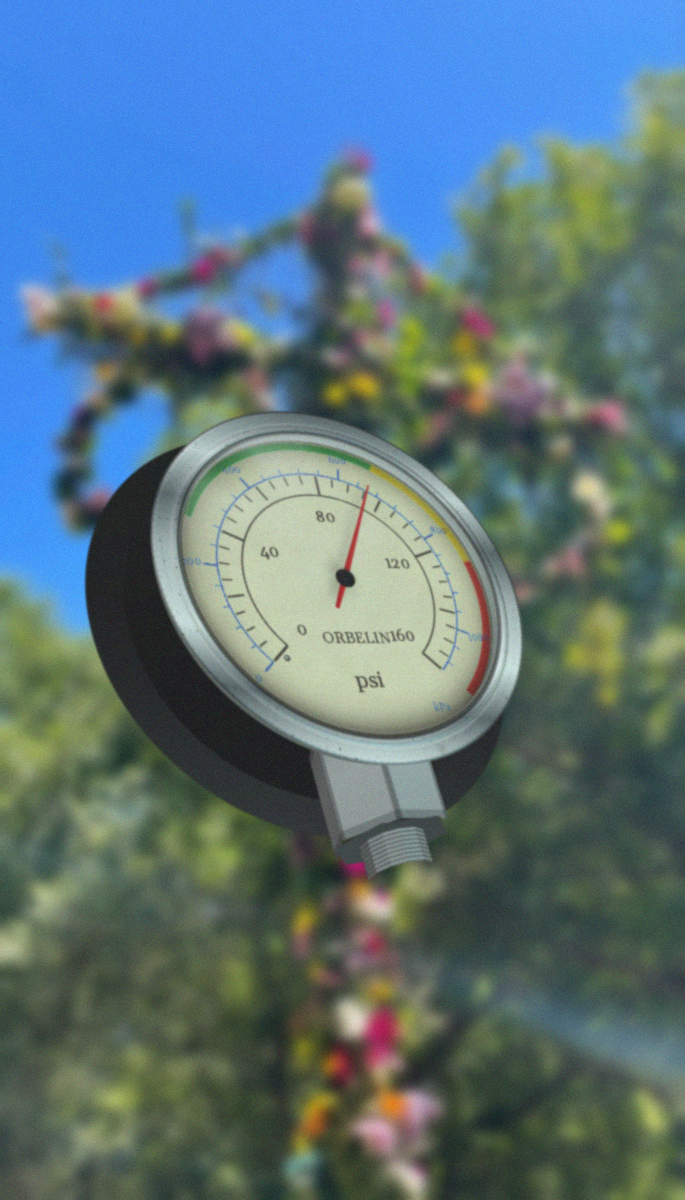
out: 95,psi
